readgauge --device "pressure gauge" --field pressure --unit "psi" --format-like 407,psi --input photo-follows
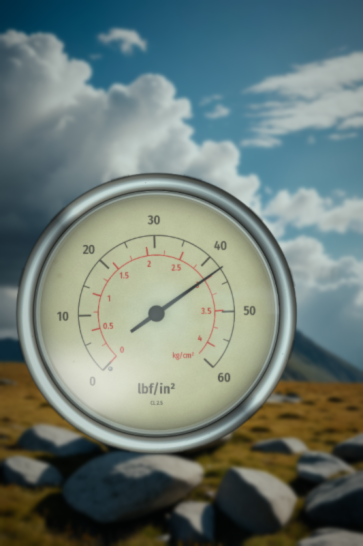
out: 42.5,psi
